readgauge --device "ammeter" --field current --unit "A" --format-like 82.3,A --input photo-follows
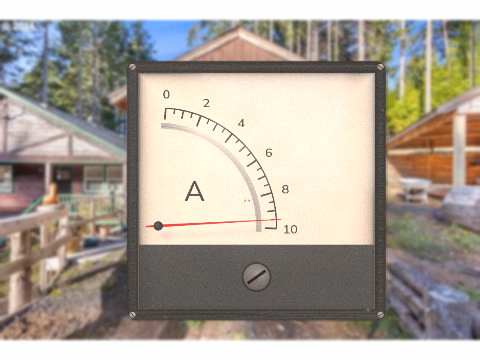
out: 9.5,A
